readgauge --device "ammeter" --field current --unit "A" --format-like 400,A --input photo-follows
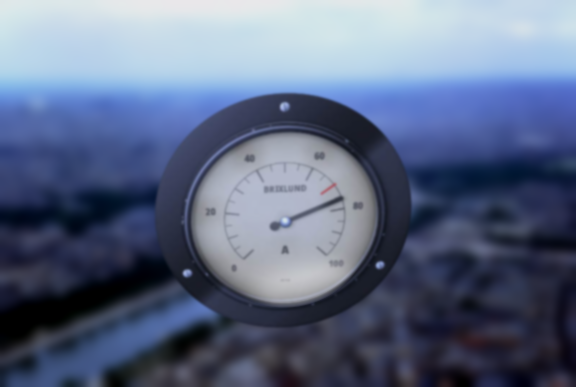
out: 75,A
